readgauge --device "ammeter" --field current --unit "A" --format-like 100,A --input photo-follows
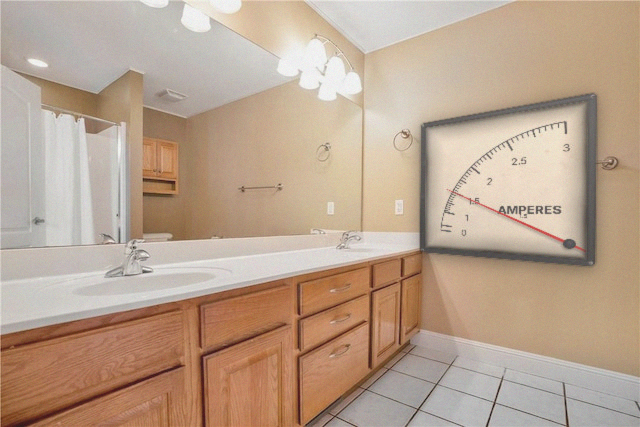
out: 1.5,A
